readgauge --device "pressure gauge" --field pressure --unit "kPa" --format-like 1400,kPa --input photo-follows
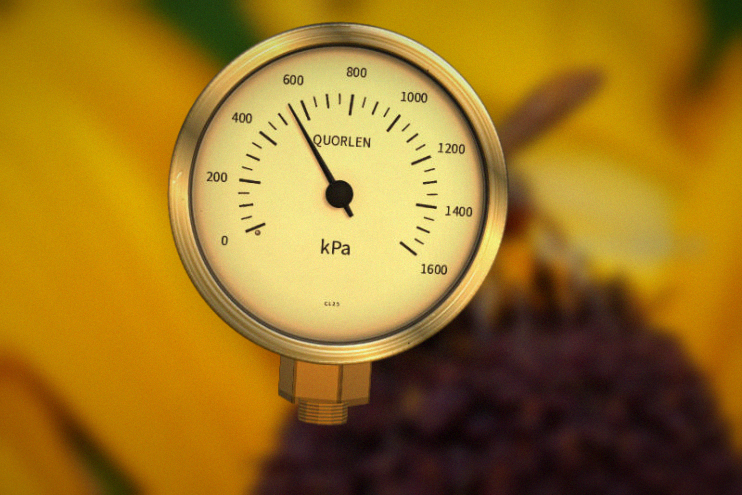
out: 550,kPa
